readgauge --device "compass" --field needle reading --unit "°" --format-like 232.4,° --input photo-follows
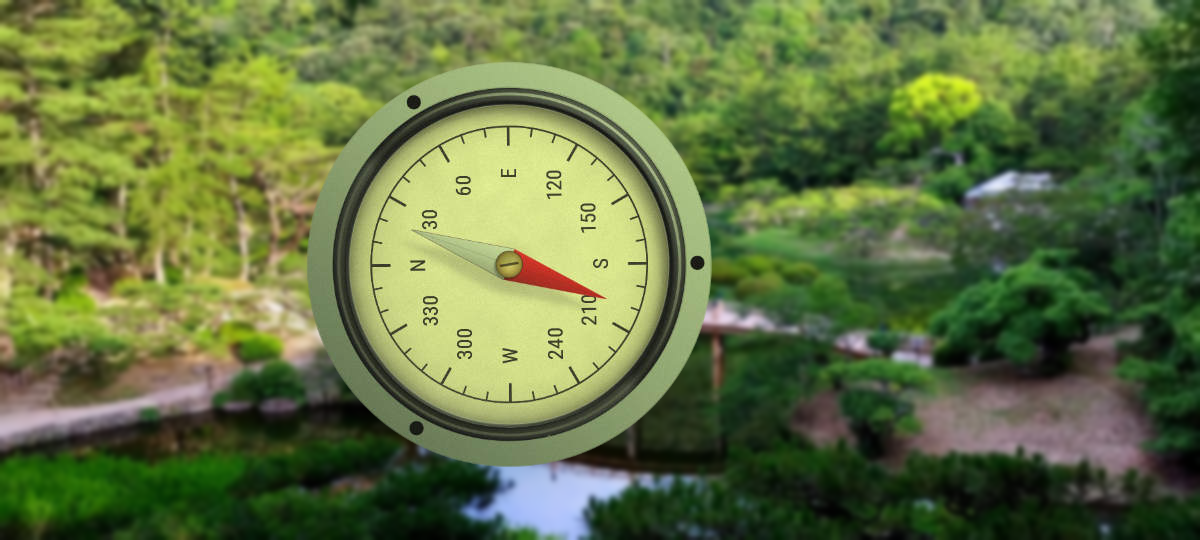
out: 200,°
